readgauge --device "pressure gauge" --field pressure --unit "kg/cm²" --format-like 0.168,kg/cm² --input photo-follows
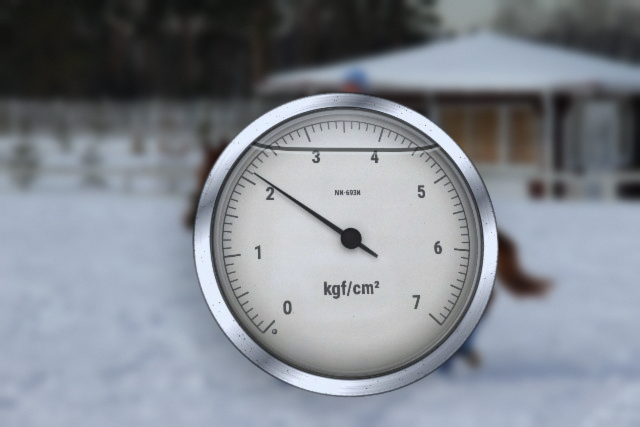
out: 2.1,kg/cm²
